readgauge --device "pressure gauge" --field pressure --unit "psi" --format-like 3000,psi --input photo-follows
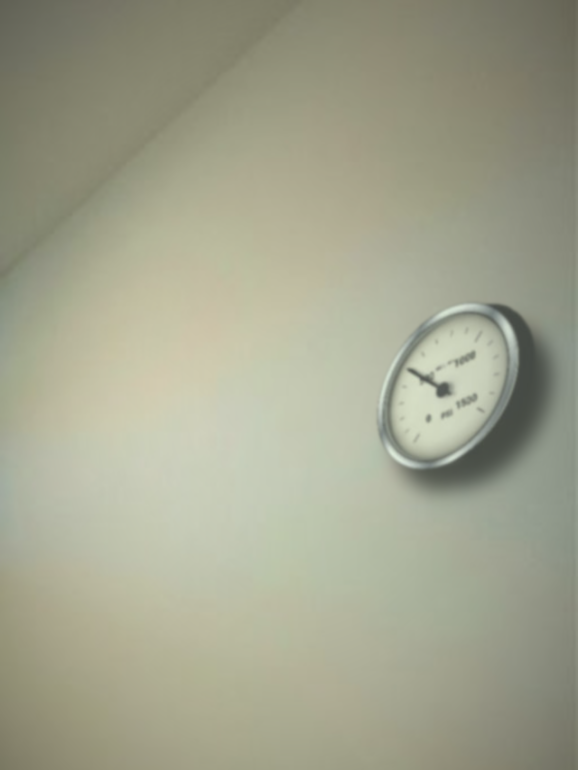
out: 500,psi
